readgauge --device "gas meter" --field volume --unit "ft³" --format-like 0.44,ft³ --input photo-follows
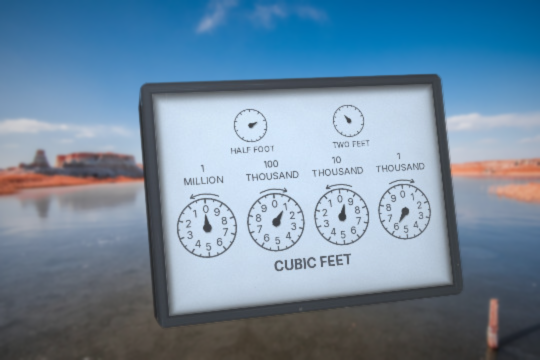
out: 9600,ft³
